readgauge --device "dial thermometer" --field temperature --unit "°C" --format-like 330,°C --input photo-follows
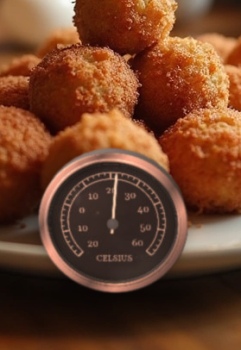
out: 22,°C
